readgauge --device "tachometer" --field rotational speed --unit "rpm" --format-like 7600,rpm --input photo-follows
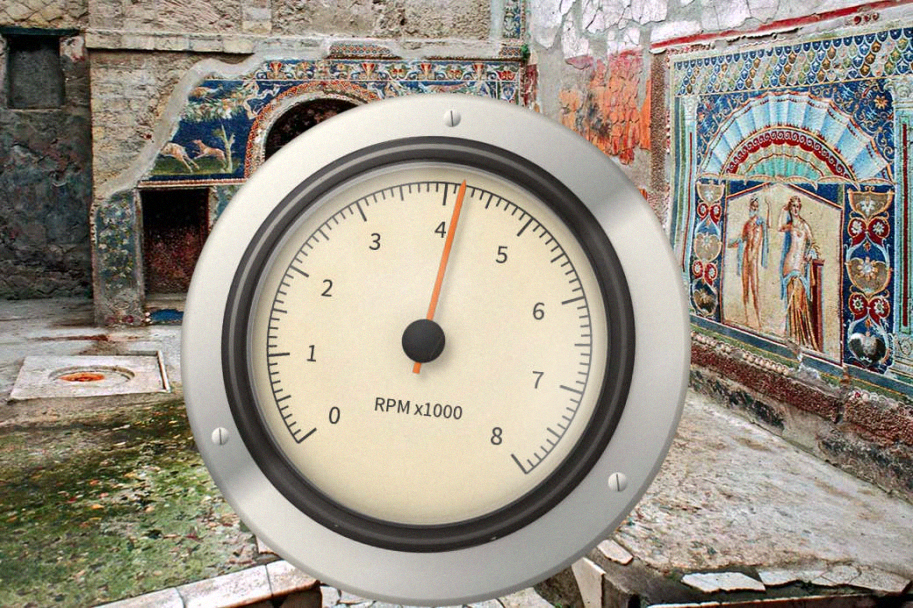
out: 4200,rpm
